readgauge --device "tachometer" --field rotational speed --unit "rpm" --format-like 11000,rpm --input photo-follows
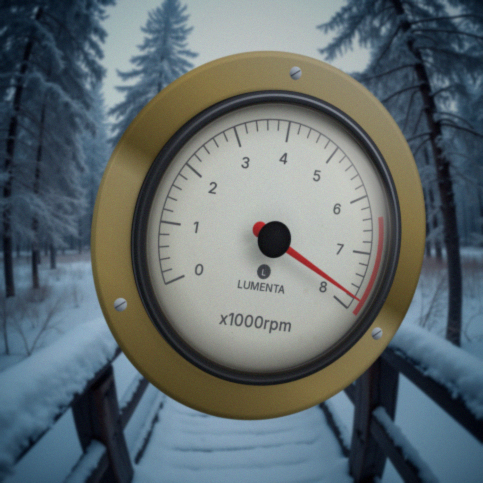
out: 7800,rpm
